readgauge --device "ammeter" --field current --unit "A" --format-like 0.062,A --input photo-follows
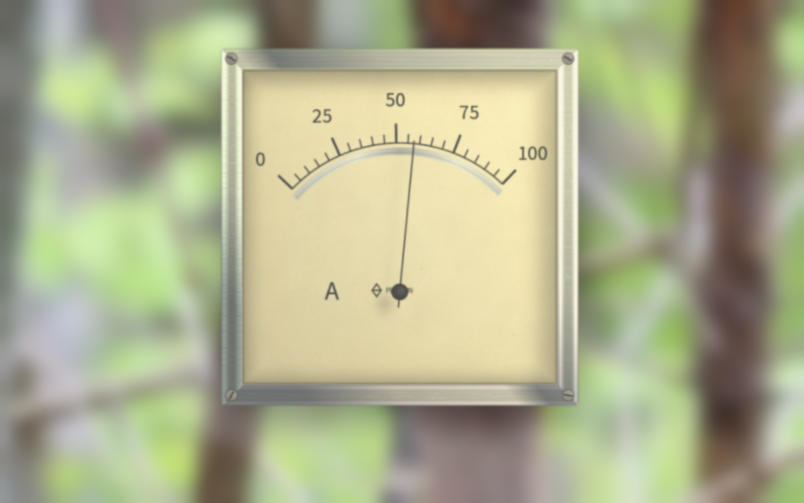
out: 57.5,A
